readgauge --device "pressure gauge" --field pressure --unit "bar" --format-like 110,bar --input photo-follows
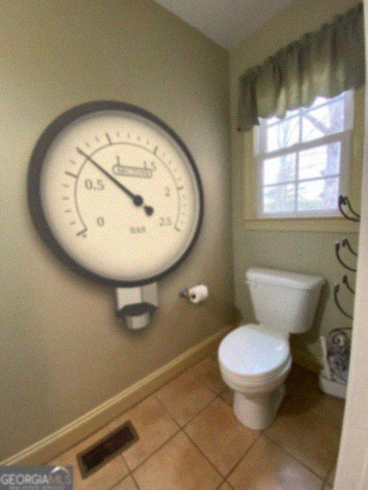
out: 0.7,bar
